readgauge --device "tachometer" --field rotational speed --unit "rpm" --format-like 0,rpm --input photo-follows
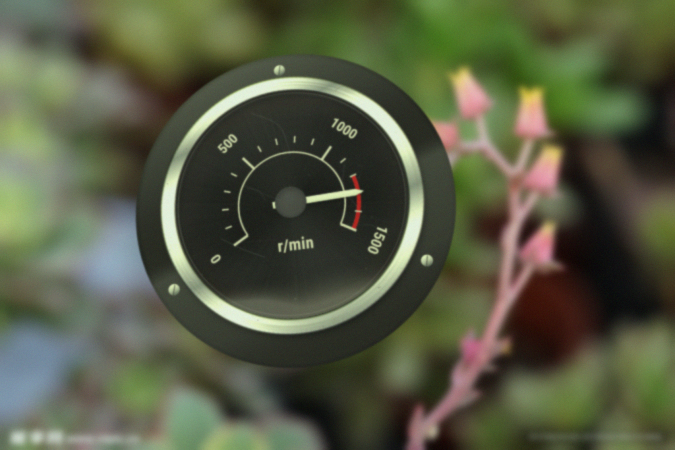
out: 1300,rpm
